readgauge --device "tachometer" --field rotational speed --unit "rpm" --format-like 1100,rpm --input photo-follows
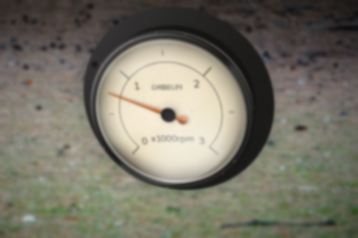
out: 750,rpm
